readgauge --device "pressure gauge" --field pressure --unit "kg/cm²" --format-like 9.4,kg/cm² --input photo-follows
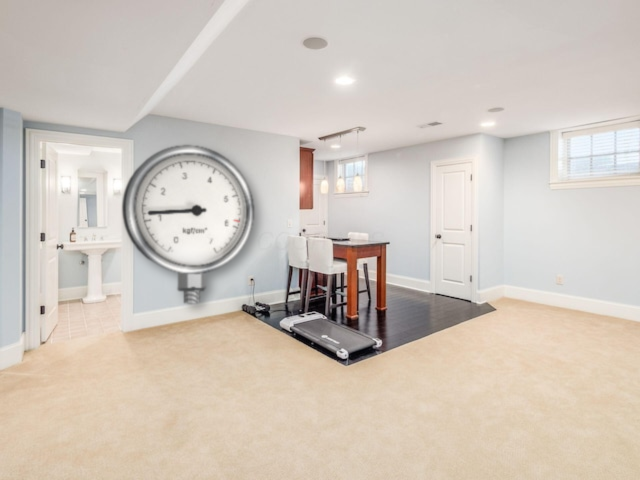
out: 1.2,kg/cm²
